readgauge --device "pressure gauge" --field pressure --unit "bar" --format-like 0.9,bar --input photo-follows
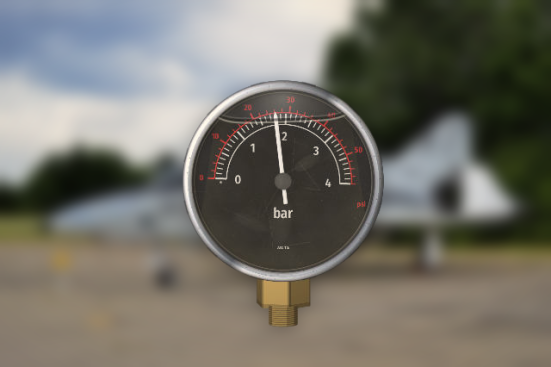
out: 1.8,bar
